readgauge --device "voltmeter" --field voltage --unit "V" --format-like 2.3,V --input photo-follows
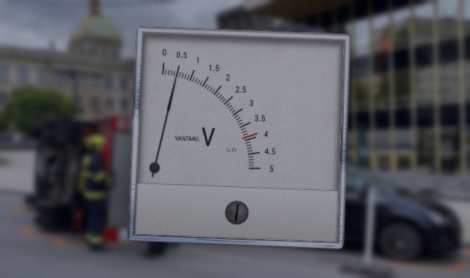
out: 0.5,V
